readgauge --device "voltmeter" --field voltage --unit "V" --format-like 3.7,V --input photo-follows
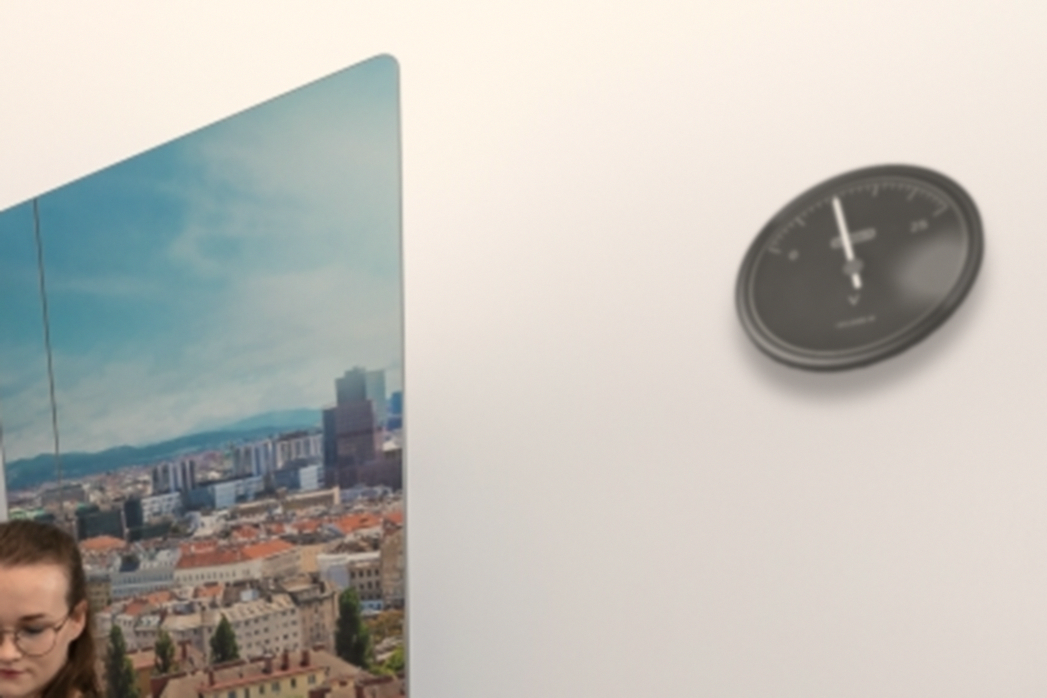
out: 10,V
